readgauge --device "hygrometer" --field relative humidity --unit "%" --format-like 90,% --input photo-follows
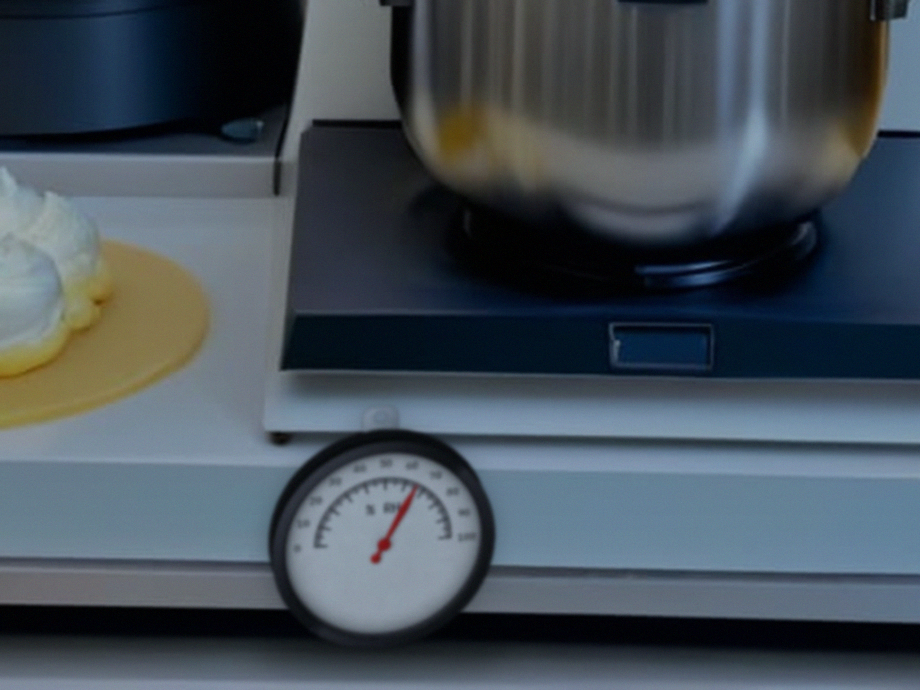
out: 65,%
